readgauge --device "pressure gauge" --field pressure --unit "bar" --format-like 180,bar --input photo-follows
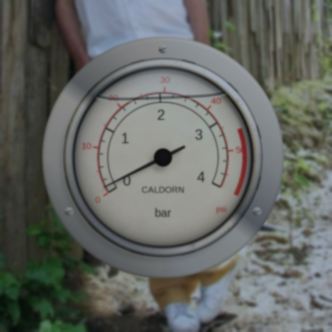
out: 0.1,bar
